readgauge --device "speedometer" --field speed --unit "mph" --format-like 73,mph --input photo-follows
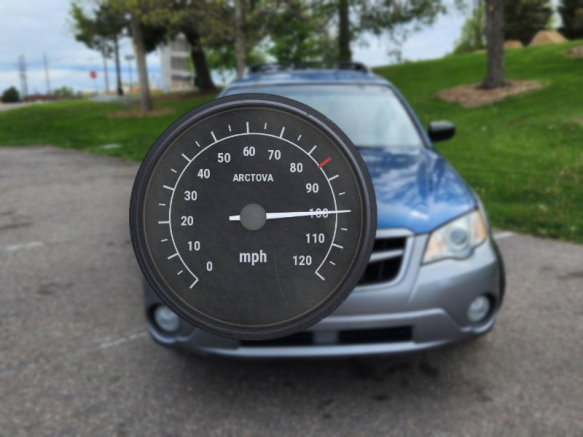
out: 100,mph
